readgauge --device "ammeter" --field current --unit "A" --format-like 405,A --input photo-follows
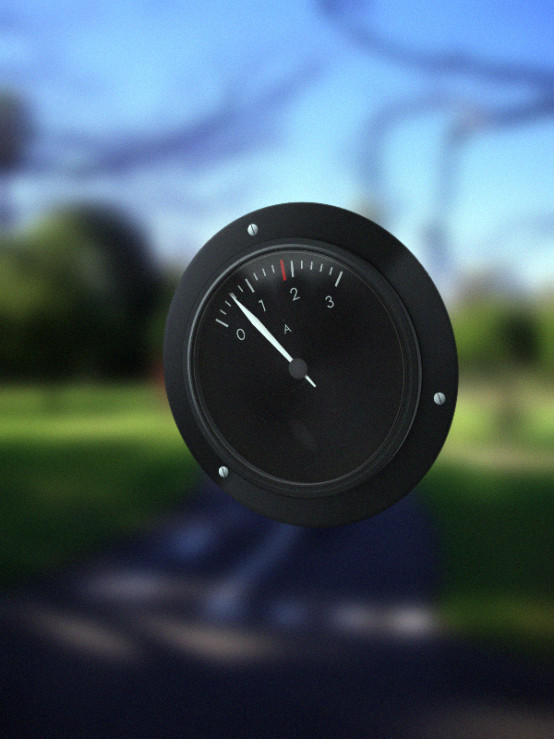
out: 0.6,A
